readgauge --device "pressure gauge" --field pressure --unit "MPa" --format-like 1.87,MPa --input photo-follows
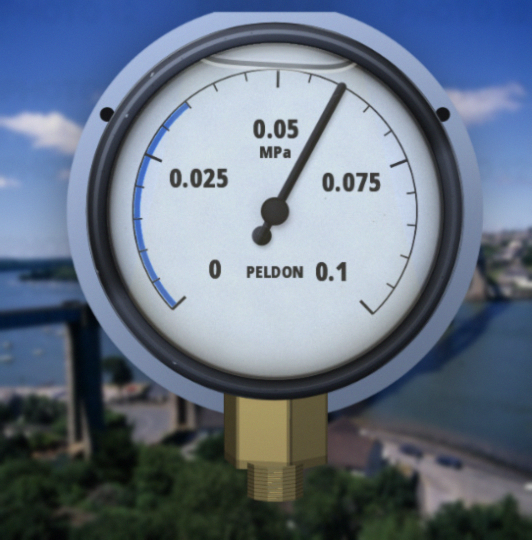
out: 0.06,MPa
